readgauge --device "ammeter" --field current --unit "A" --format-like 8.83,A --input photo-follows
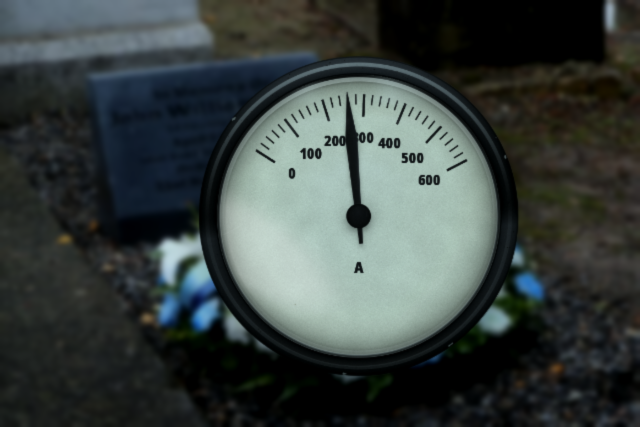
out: 260,A
